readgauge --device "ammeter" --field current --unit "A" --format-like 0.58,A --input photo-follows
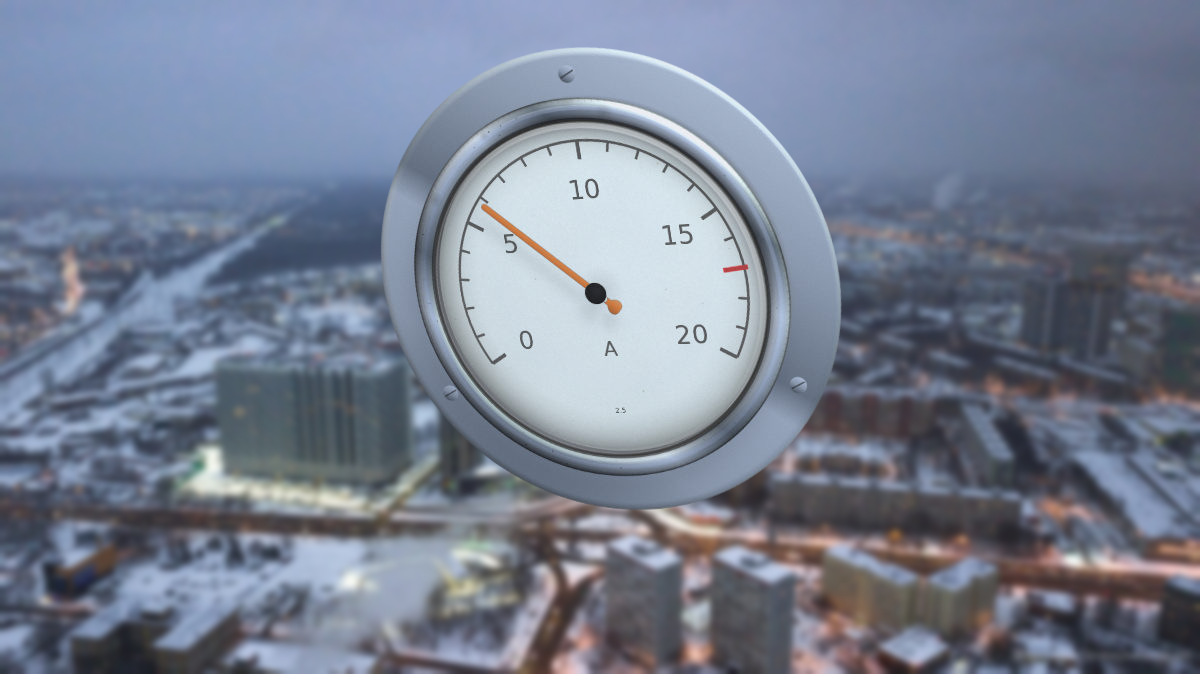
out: 6,A
